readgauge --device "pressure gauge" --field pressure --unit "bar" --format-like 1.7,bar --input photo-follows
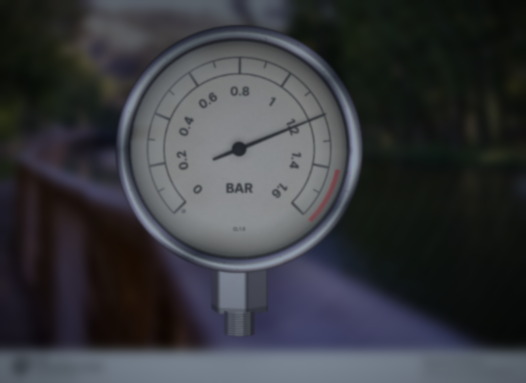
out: 1.2,bar
